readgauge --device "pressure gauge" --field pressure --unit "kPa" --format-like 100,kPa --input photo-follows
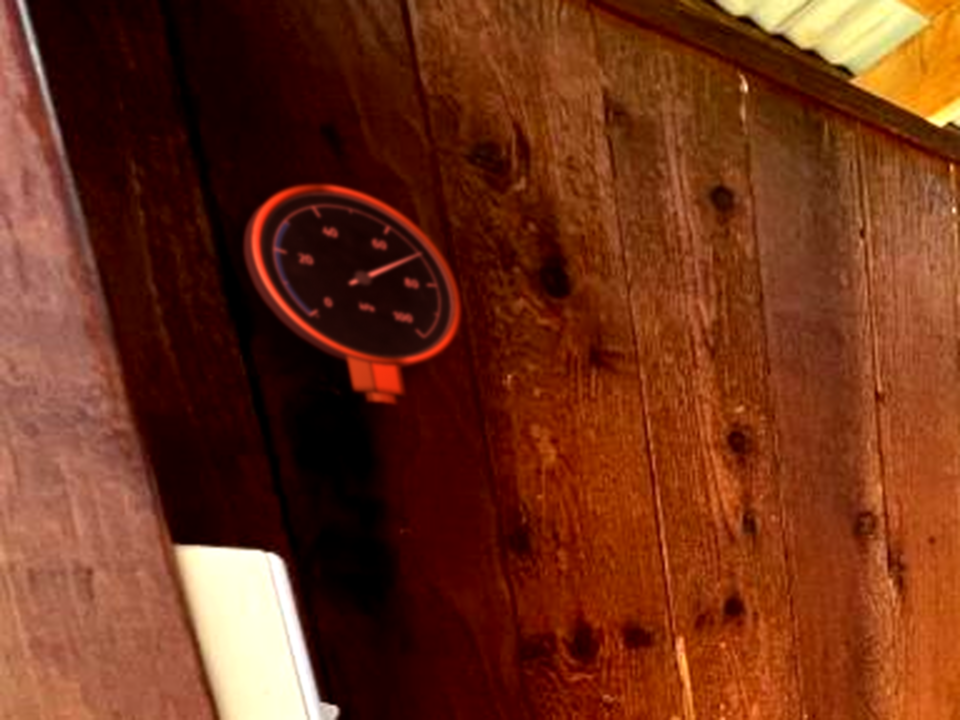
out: 70,kPa
